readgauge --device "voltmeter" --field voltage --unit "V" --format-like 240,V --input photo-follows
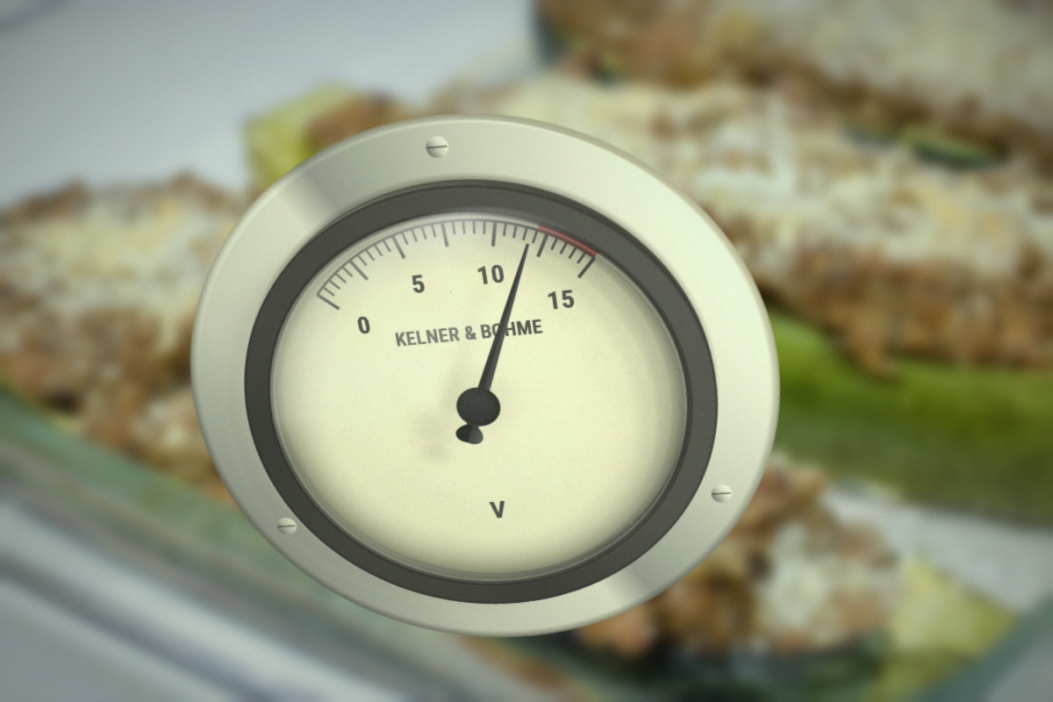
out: 11.75,V
